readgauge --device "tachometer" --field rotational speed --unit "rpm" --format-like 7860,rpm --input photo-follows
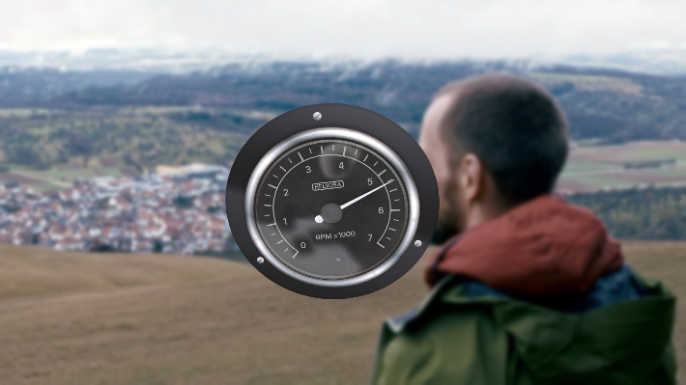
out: 5250,rpm
